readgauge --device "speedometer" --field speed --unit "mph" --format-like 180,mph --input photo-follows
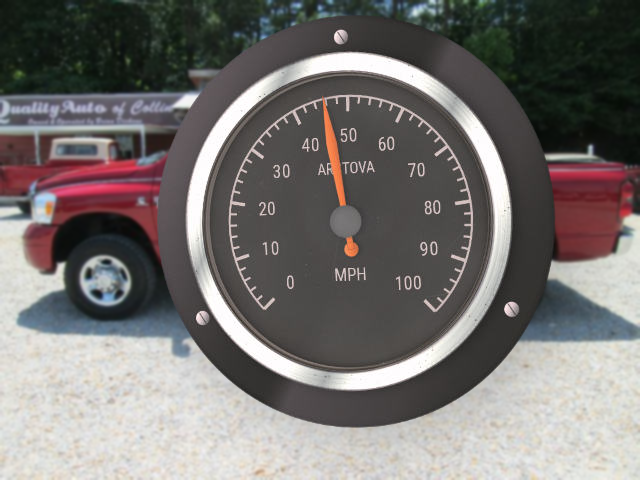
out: 46,mph
